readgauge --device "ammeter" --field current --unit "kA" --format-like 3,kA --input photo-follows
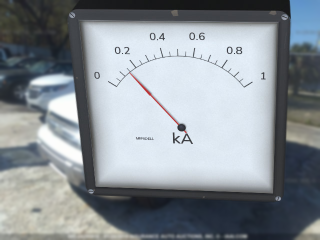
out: 0.15,kA
